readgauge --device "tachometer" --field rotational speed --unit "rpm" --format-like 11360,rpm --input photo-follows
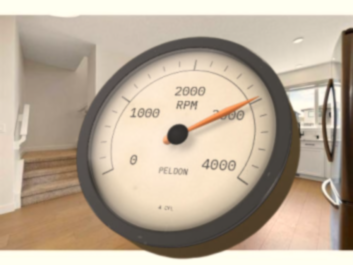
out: 3000,rpm
